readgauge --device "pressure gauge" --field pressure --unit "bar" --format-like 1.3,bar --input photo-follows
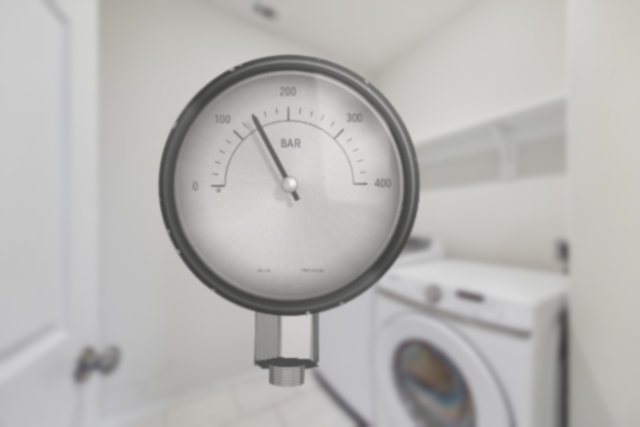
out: 140,bar
